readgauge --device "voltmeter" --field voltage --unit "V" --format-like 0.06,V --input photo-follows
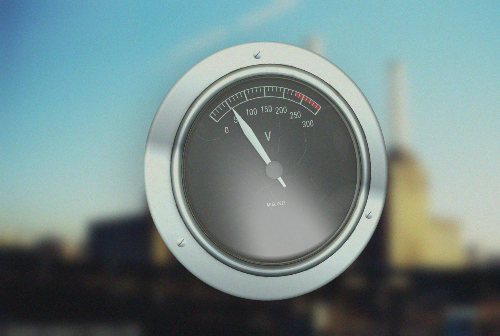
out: 50,V
